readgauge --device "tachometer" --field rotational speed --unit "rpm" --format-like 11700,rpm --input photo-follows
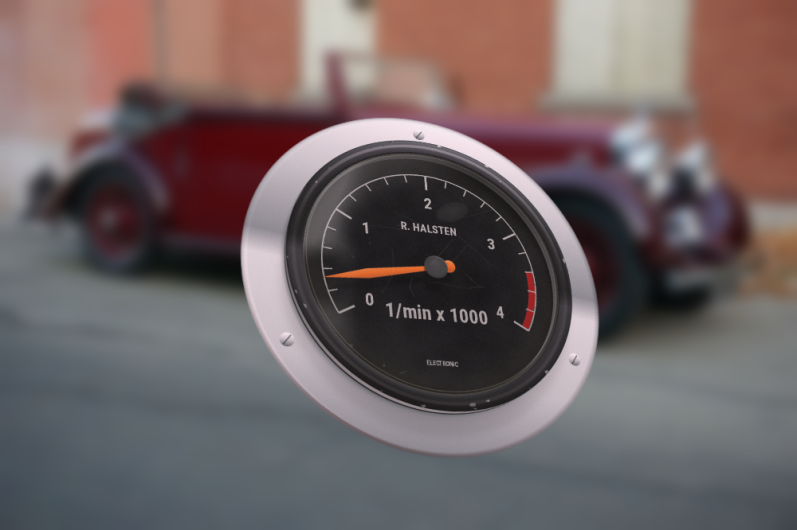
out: 300,rpm
